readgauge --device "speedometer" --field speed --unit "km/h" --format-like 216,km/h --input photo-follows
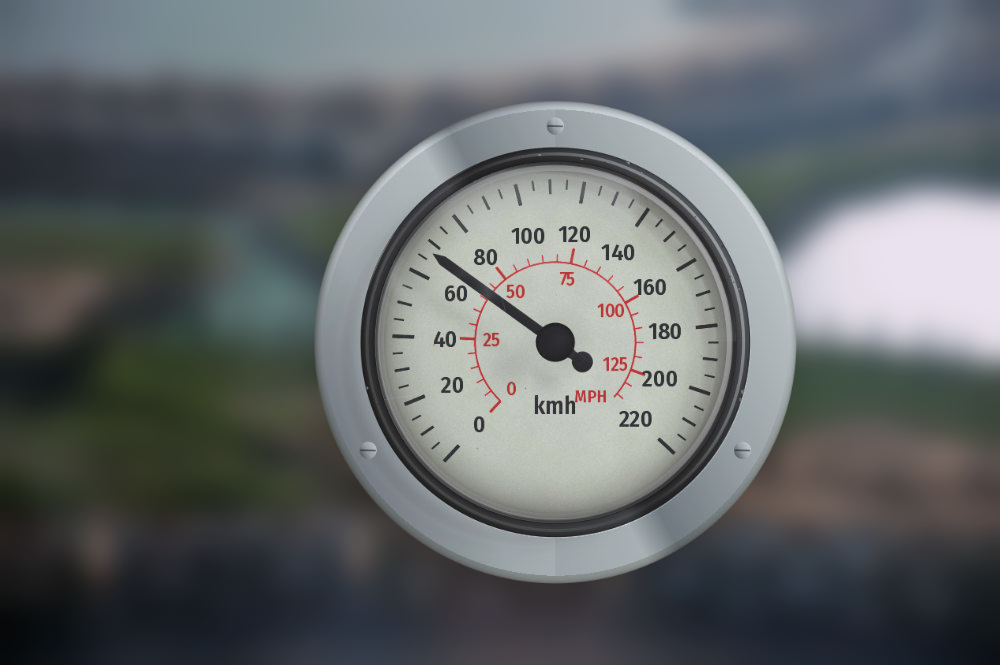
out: 67.5,km/h
